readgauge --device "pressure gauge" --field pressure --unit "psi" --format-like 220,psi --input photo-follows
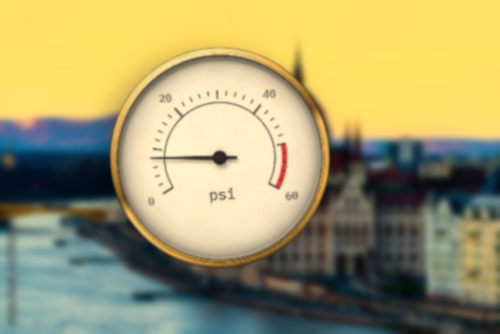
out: 8,psi
